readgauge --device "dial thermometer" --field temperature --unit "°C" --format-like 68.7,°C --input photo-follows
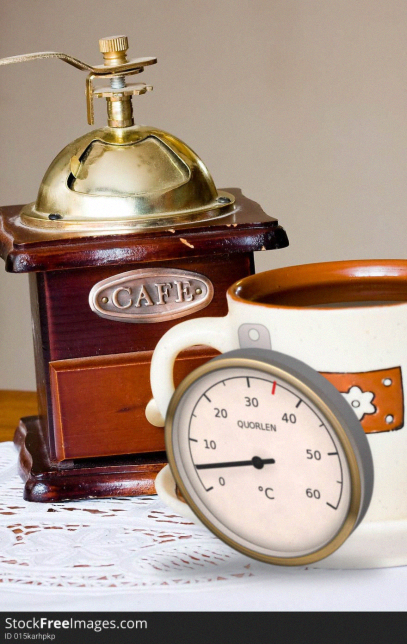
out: 5,°C
